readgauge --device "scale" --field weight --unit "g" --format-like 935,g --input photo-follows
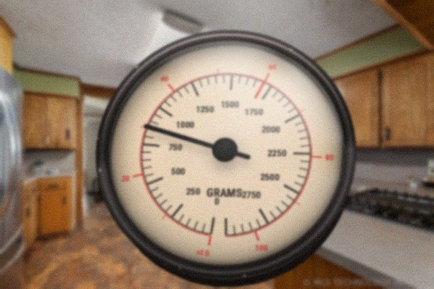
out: 850,g
